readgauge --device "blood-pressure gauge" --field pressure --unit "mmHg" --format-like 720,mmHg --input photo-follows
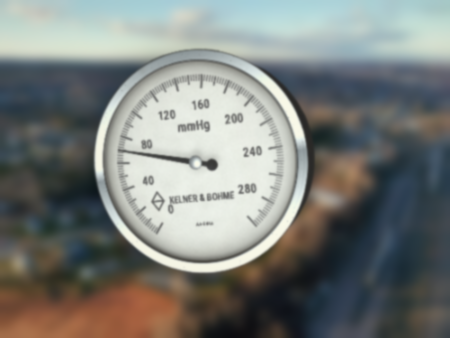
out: 70,mmHg
